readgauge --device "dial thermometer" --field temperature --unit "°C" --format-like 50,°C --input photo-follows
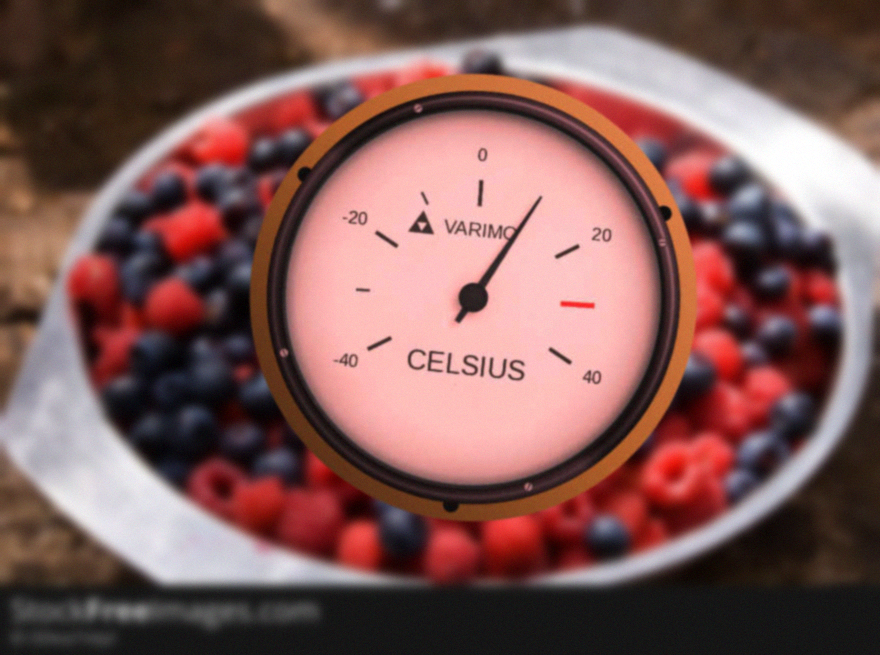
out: 10,°C
